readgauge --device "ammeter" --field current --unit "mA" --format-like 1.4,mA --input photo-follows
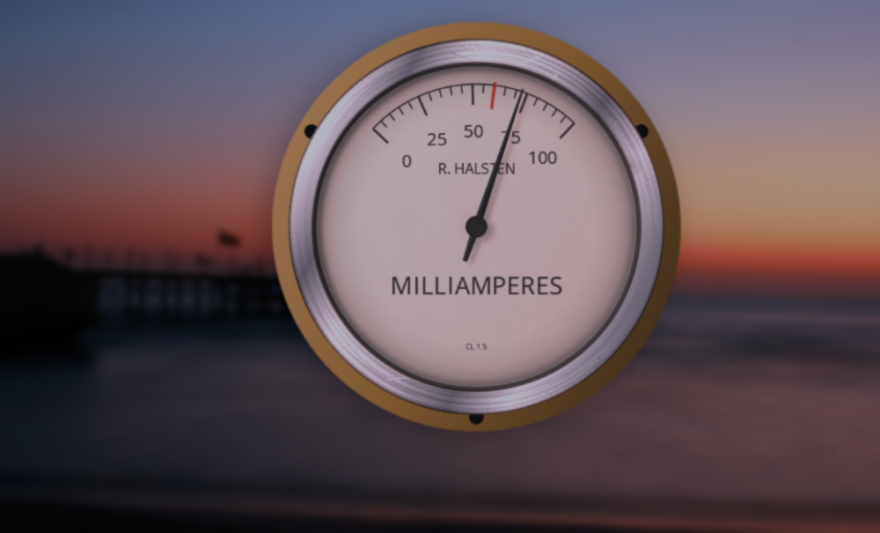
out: 72.5,mA
